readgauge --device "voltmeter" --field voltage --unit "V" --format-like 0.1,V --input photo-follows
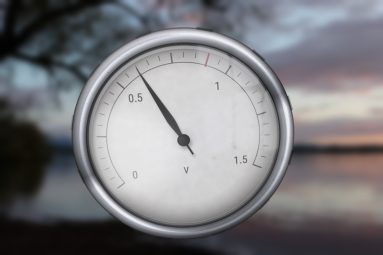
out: 0.6,V
